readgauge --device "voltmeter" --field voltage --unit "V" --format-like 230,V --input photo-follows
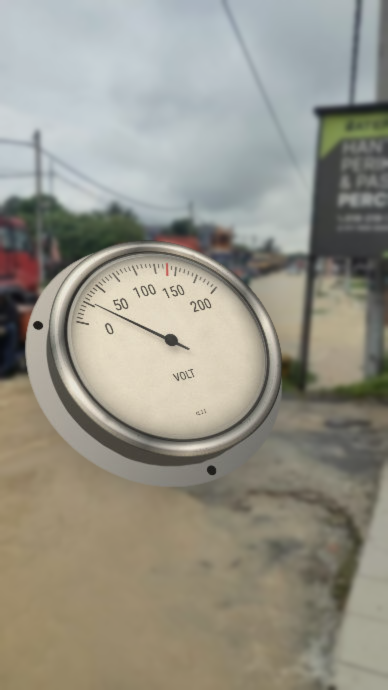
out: 25,V
